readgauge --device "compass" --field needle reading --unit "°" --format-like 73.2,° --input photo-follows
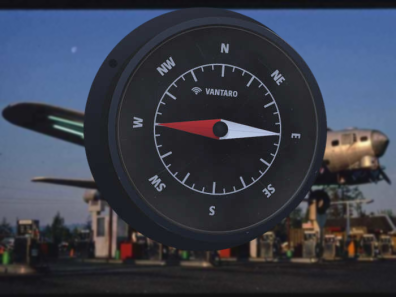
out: 270,°
